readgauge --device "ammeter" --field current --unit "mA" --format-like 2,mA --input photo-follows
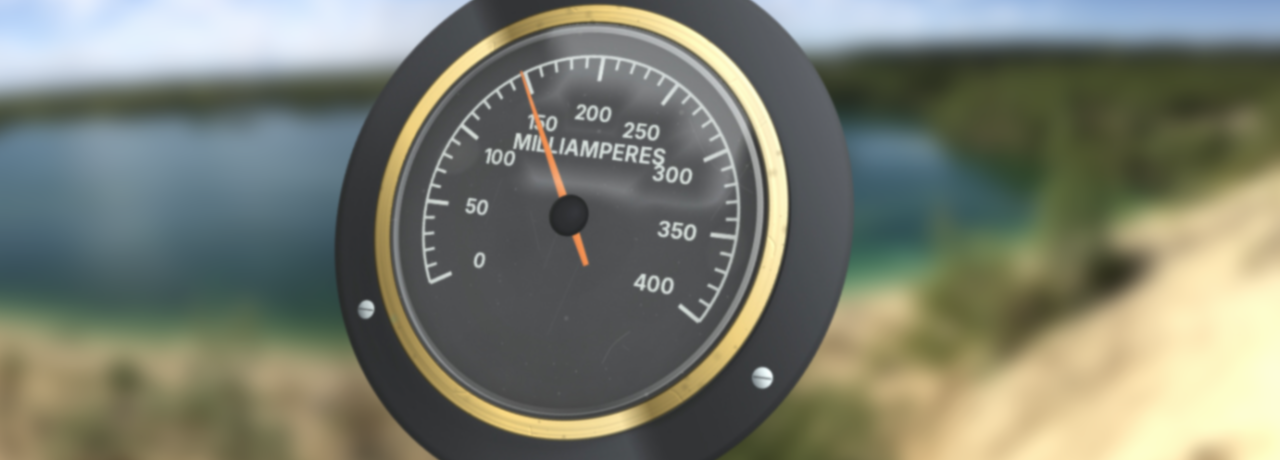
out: 150,mA
